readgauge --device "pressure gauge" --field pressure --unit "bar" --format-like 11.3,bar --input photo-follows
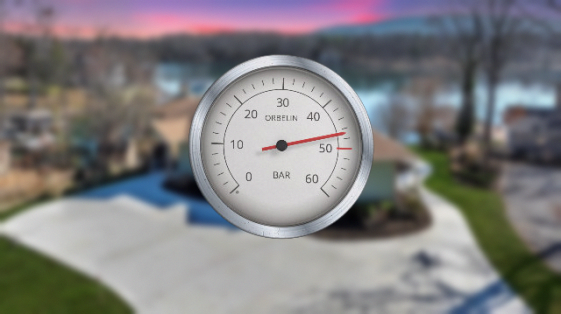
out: 47,bar
